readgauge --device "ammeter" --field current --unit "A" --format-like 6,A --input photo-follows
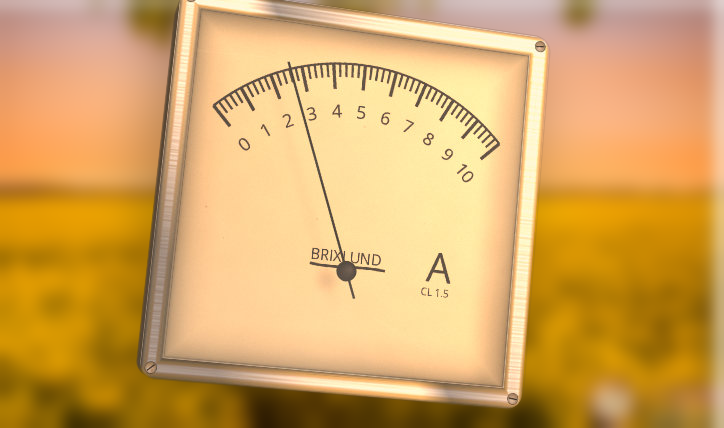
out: 2.6,A
